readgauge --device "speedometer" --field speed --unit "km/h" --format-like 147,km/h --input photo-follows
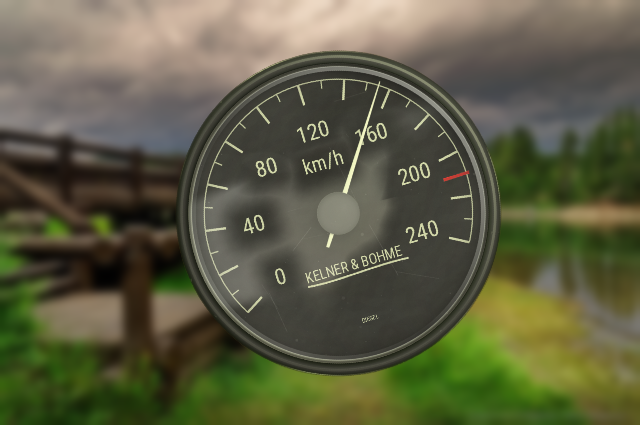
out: 155,km/h
